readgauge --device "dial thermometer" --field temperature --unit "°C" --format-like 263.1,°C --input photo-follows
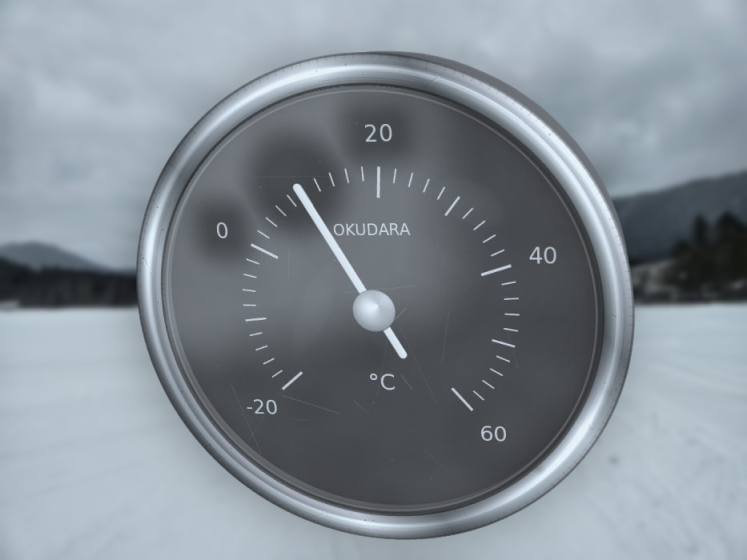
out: 10,°C
